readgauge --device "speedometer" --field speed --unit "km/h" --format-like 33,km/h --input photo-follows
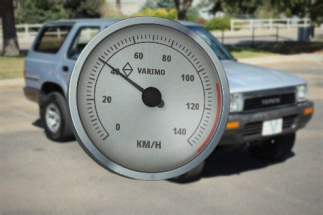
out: 40,km/h
